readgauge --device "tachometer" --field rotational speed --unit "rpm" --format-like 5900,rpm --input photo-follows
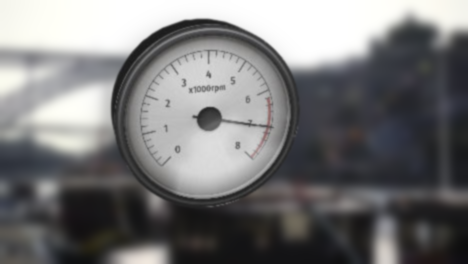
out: 7000,rpm
